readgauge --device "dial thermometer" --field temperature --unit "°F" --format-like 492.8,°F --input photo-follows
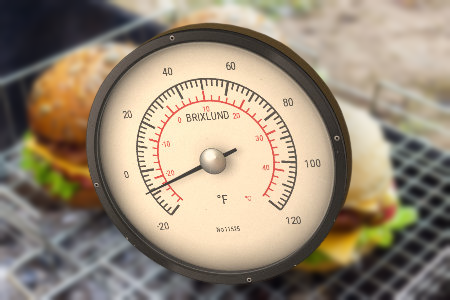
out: -8,°F
